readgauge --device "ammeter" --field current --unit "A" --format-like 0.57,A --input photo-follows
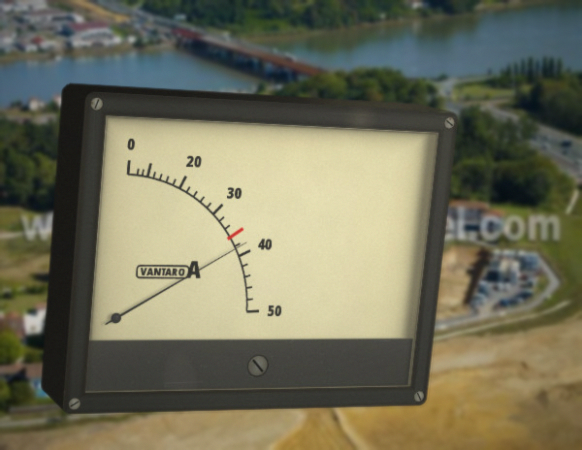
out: 38,A
